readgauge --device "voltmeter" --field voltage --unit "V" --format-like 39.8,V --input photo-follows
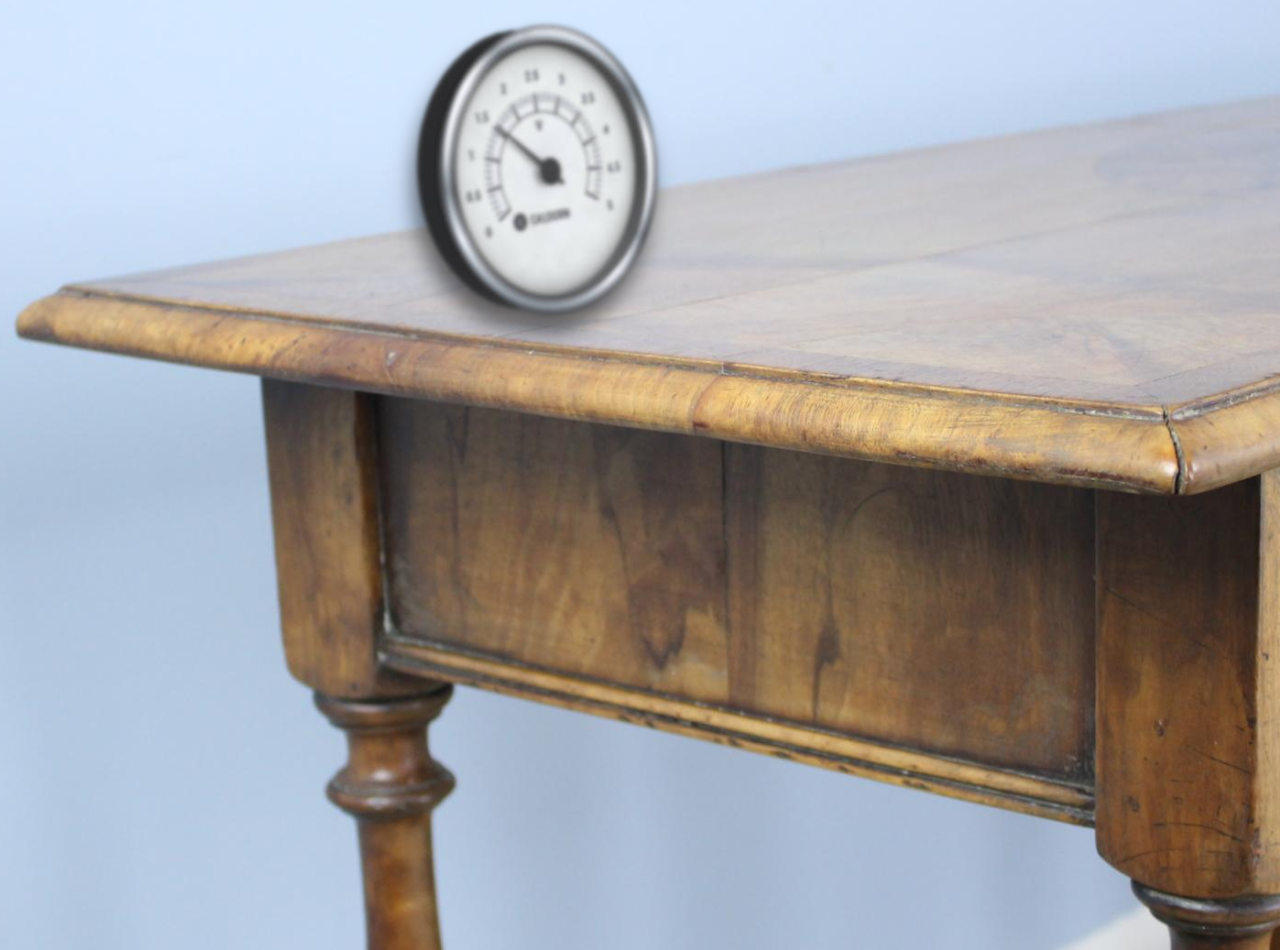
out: 1.5,V
